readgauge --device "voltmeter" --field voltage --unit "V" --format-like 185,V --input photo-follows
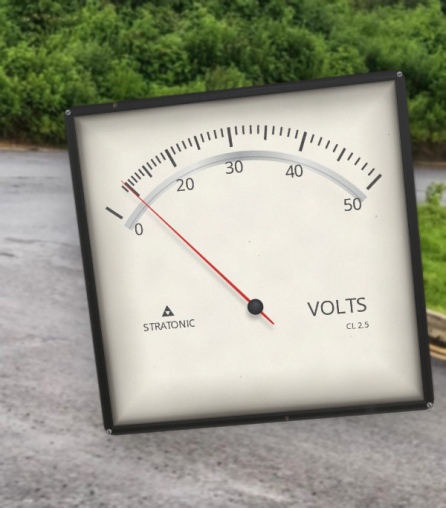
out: 10,V
